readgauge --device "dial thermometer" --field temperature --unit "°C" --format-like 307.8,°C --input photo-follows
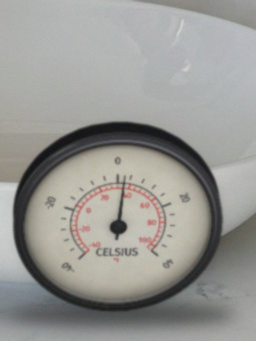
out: 2,°C
